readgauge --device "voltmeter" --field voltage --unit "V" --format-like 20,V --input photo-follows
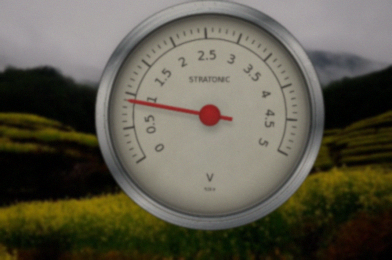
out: 0.9,V
